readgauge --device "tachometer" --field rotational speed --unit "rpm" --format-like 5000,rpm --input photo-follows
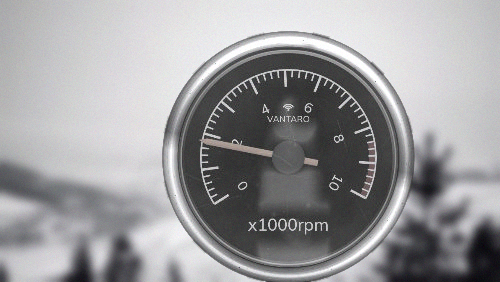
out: 1800,rpm
